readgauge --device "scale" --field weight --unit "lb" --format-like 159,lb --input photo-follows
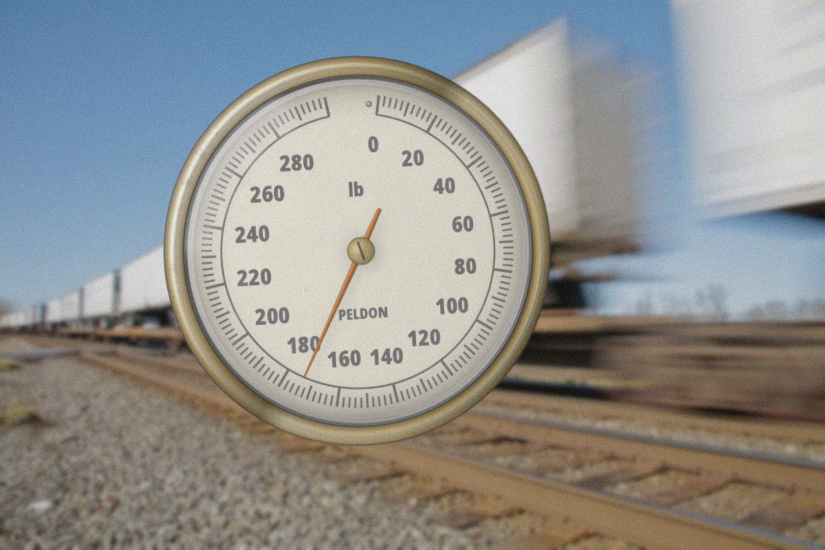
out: 174,lb
